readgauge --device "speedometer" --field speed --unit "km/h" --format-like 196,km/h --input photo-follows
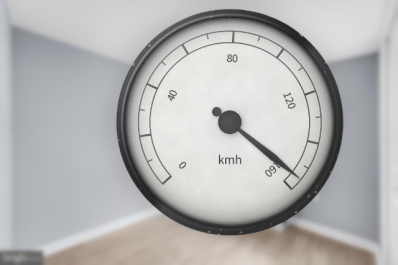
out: 155,km/h
